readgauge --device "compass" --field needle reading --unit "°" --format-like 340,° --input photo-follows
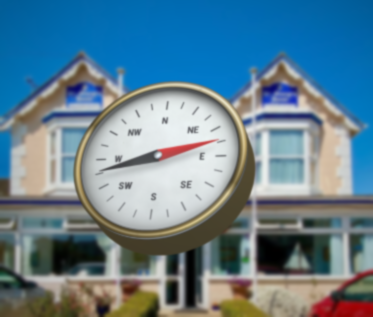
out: 75,°
